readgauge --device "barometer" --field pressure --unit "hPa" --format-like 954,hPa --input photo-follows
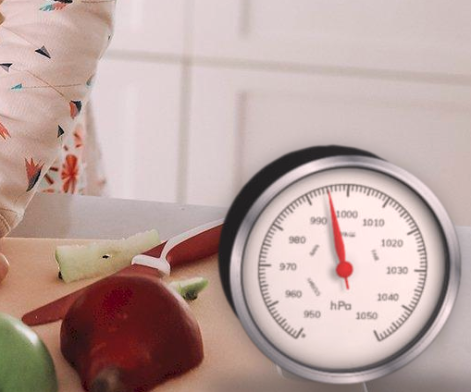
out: 995,hPa
